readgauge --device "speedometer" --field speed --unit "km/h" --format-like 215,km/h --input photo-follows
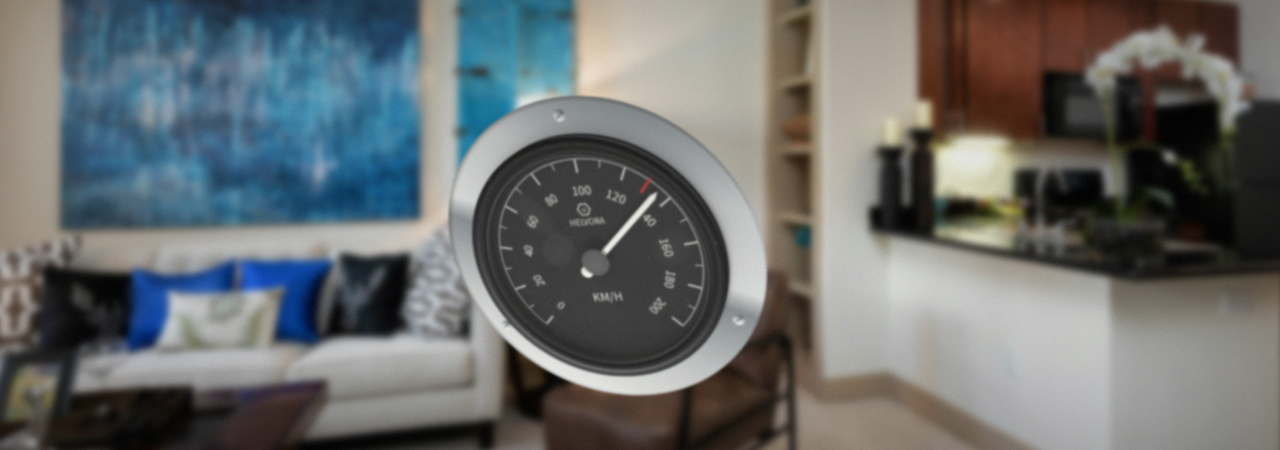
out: 135,km/h
